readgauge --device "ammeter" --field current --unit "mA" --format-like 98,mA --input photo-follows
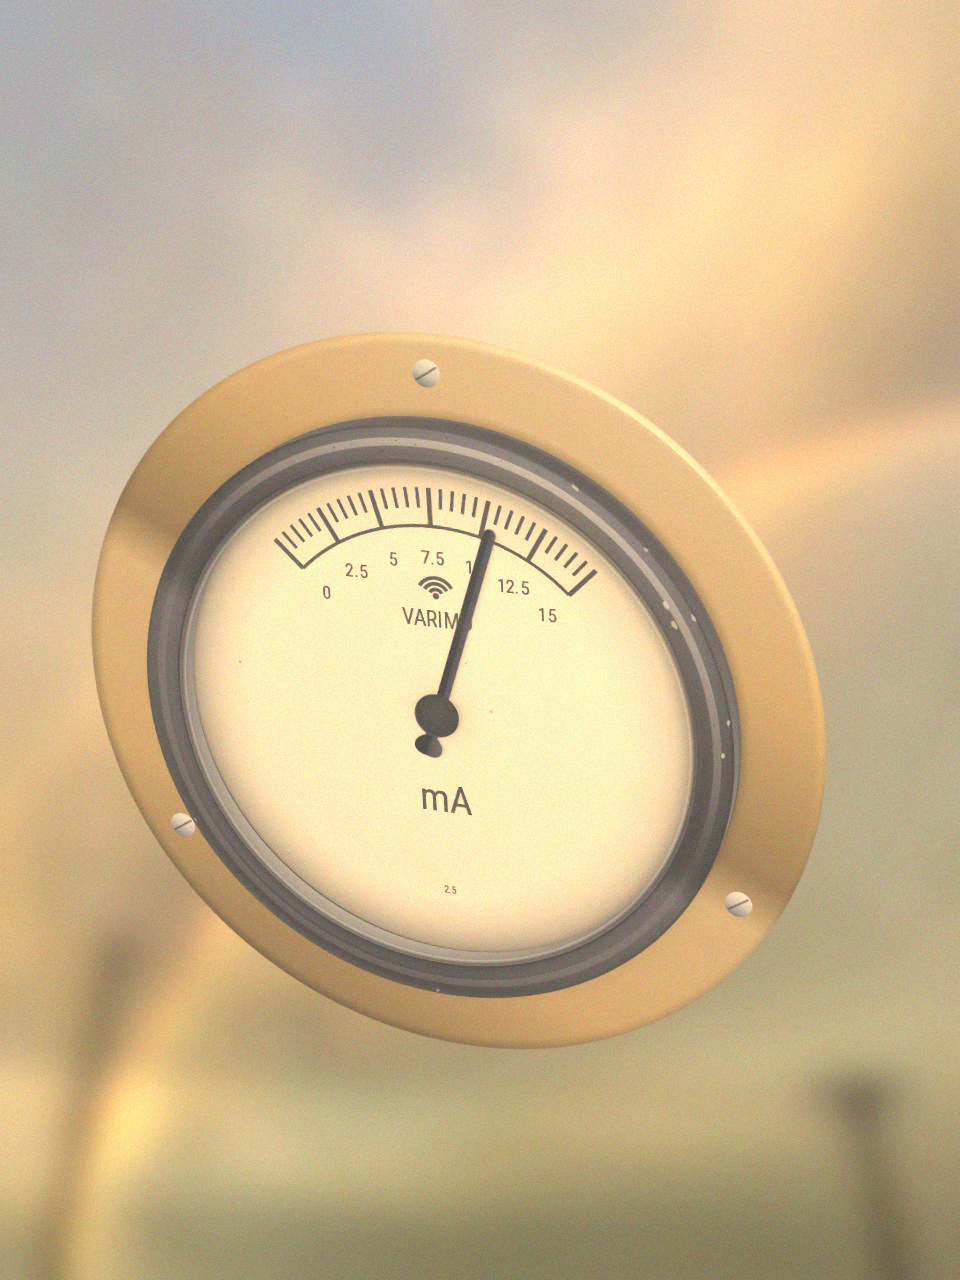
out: 10.5,mA
